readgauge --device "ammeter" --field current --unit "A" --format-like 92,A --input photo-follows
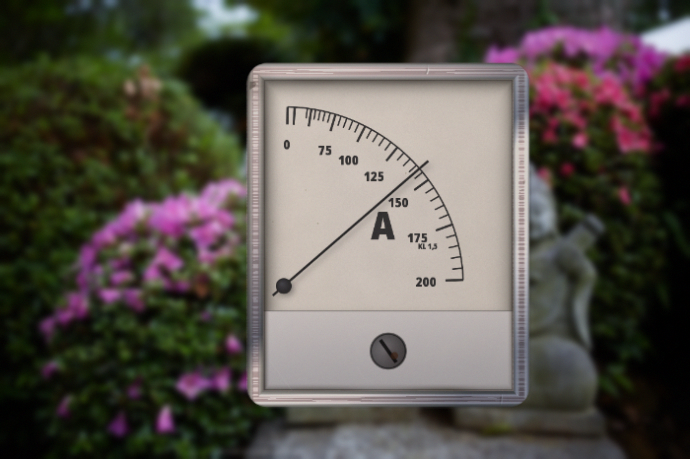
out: 142.5,A
